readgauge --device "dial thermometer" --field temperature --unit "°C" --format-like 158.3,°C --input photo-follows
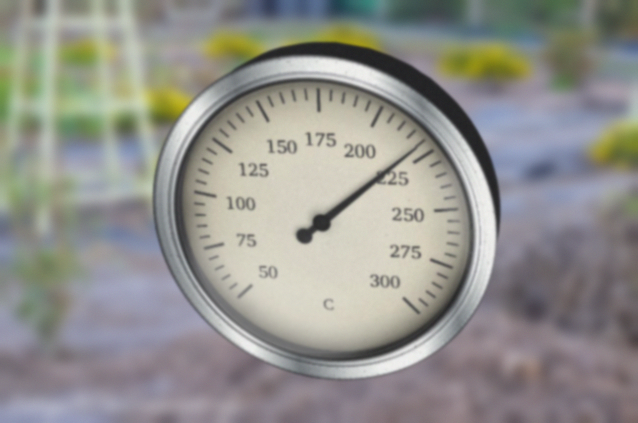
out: 220,°C
